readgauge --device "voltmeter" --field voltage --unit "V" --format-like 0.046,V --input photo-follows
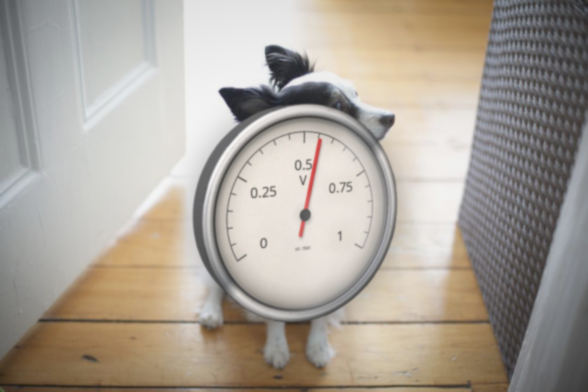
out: 0.55,V
